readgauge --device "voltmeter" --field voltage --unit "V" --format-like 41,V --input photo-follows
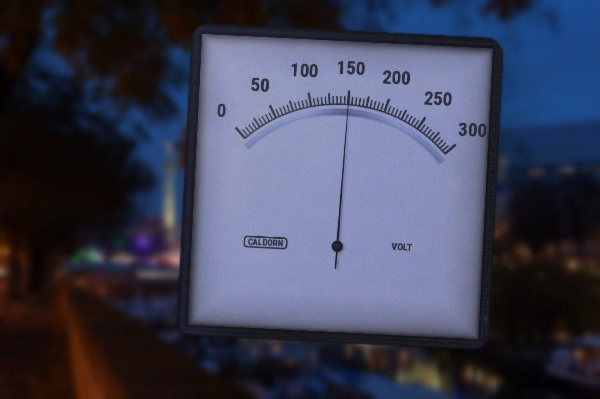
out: 150,V
